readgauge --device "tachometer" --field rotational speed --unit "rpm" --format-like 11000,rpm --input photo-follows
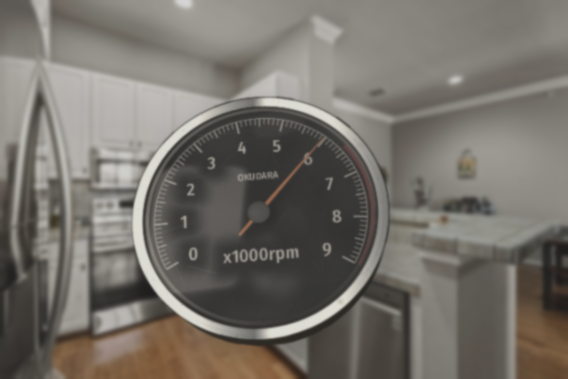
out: 6000,rpm
